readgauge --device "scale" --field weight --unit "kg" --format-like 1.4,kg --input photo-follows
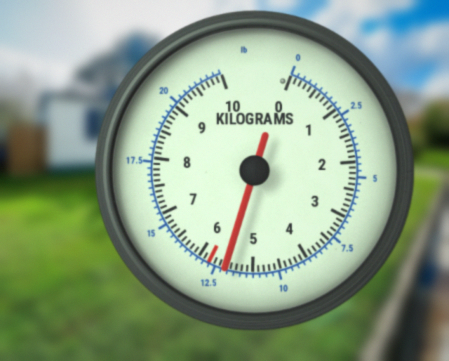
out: 5.5,kg
